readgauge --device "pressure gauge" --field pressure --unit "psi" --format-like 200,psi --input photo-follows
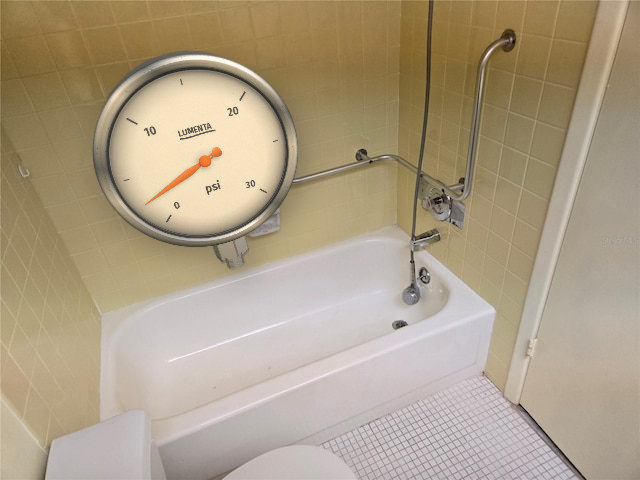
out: 2.5,psi
